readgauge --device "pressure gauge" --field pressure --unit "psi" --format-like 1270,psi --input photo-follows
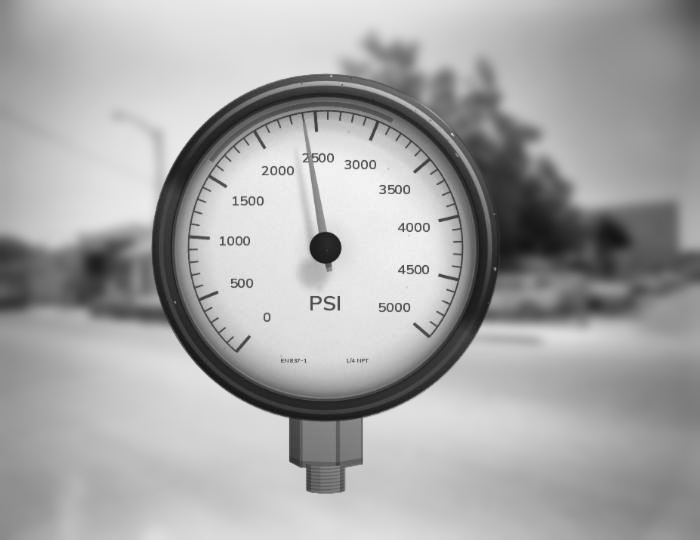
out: 2400,psi
